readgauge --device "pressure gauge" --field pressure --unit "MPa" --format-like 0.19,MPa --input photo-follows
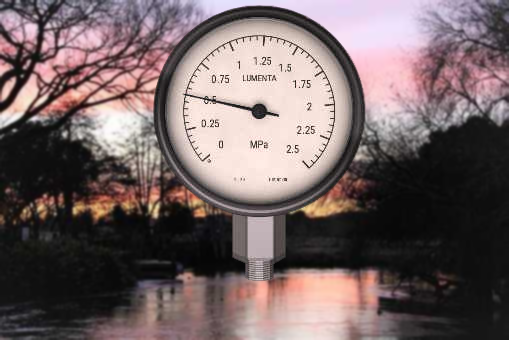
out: 0.5,MPa
